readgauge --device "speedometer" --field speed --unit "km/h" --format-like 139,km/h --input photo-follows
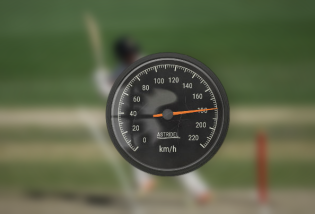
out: 180,km/h
